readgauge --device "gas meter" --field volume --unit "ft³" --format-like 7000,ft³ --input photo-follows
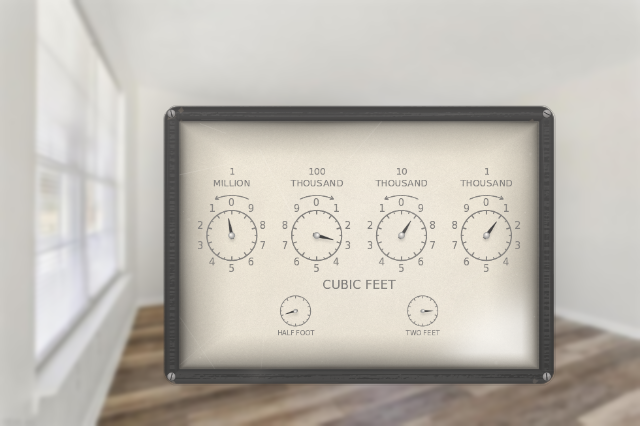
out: 29100,ft³
